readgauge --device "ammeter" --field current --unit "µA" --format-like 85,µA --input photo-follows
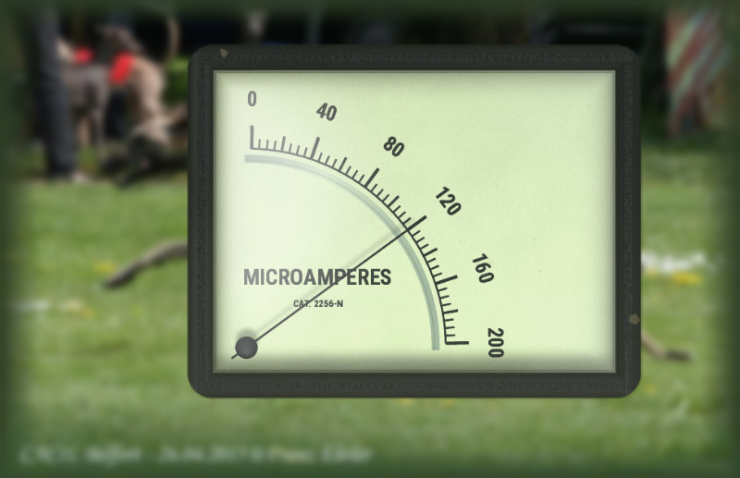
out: 120,µA
